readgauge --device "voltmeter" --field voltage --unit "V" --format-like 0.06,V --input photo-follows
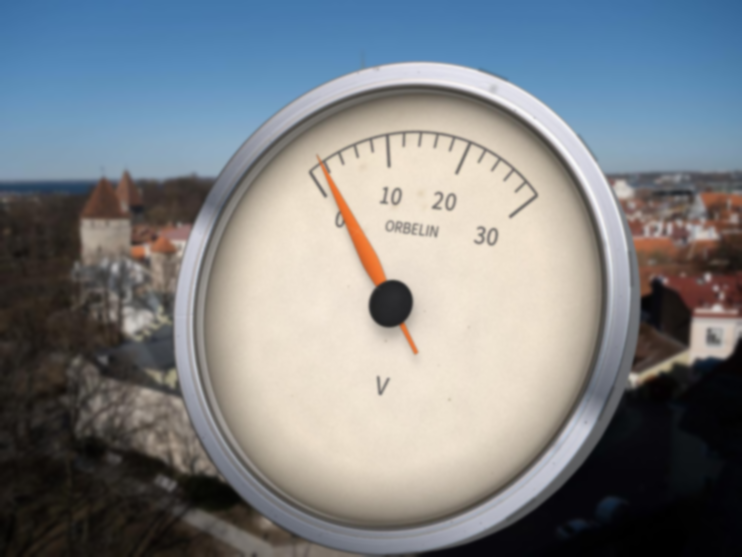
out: 2,V
